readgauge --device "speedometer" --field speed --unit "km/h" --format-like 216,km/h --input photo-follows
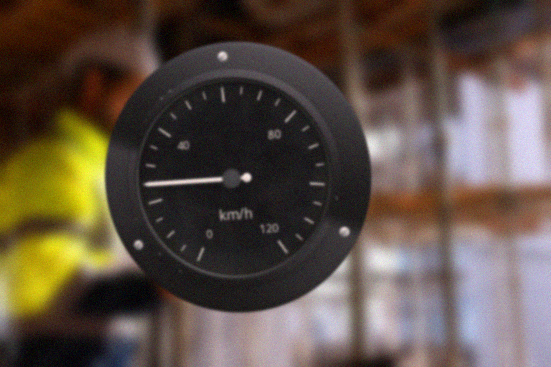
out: 25,km/h
